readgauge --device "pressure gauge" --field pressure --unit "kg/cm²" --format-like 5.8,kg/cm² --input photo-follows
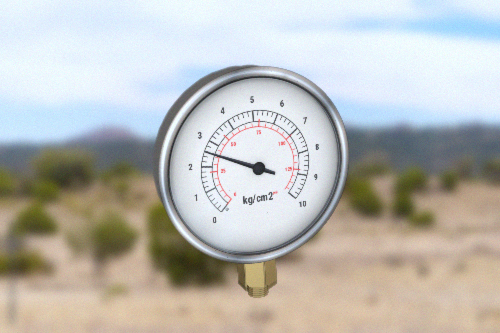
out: 2.6,kg/cm²
